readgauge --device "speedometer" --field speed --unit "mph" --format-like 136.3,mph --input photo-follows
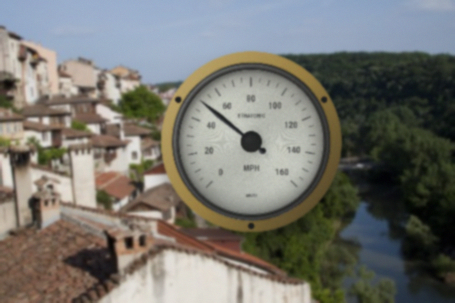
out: 50,mph
